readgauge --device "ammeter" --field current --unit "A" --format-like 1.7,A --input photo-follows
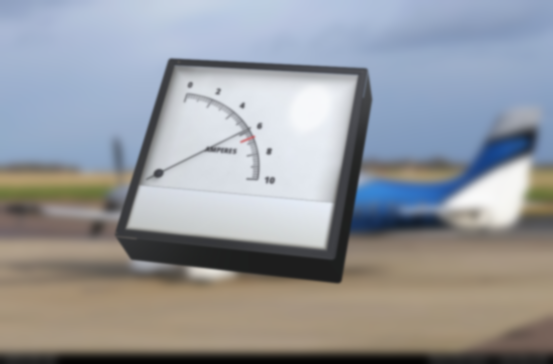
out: 6,A
